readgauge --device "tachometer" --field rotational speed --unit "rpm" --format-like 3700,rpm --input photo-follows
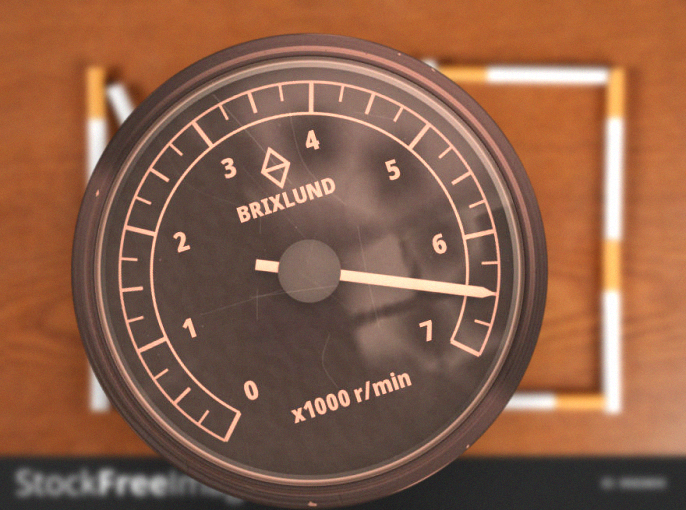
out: 6500,rpm
